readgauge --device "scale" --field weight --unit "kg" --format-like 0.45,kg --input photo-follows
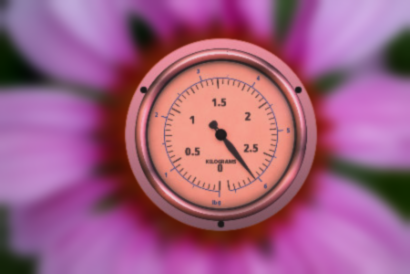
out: 2.75,kg
